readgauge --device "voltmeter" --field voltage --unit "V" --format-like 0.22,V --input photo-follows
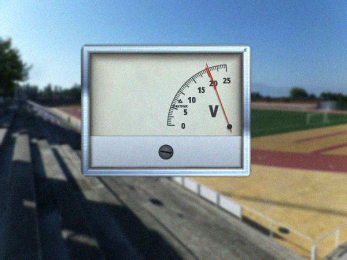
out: 20,V
